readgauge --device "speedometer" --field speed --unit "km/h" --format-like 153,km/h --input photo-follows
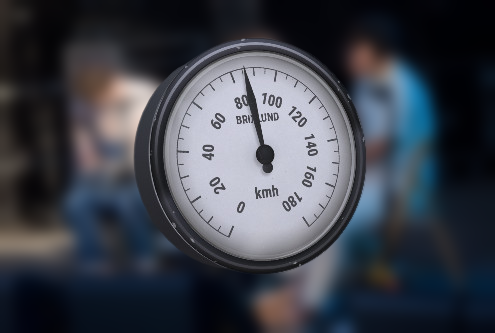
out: 85,km/h
